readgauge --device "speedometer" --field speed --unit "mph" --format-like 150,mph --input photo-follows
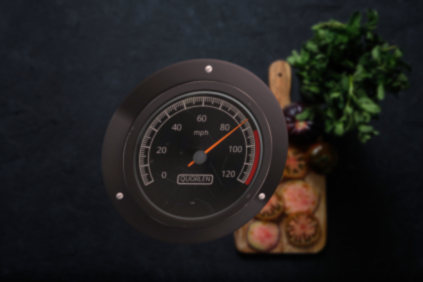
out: 85,mph
